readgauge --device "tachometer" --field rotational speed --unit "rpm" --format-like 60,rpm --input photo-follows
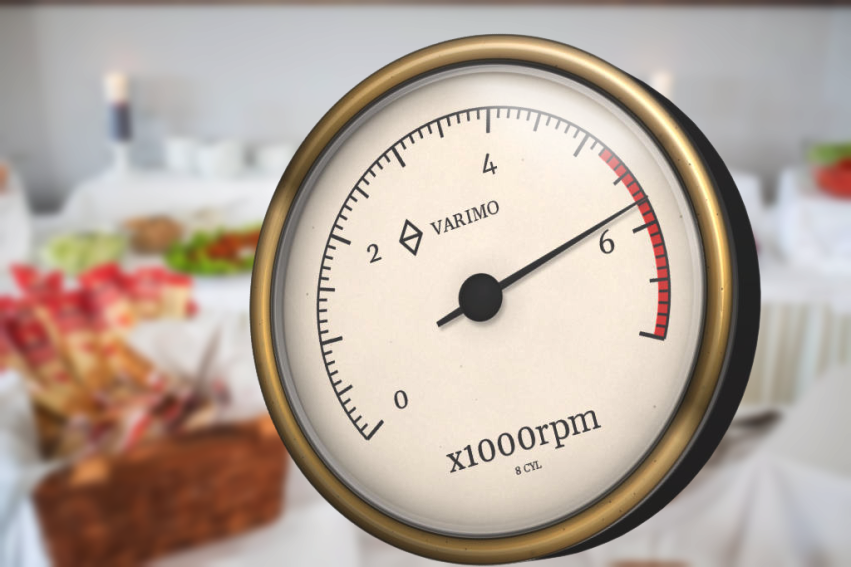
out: 5800,rpm
